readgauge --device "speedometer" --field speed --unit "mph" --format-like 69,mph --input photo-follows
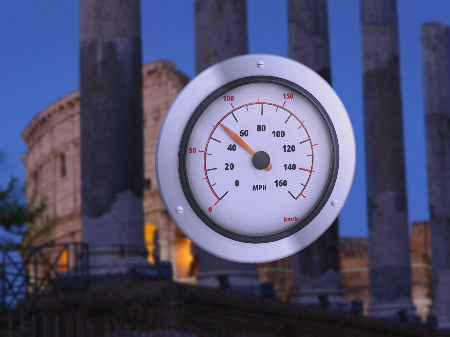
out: 50,mph
